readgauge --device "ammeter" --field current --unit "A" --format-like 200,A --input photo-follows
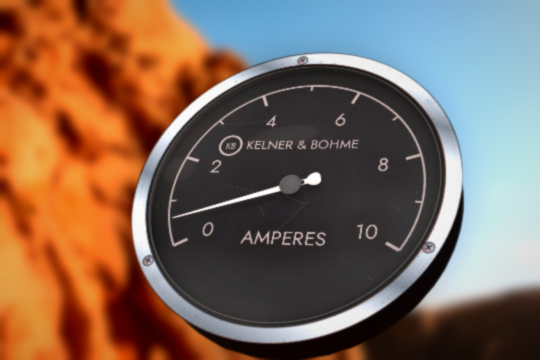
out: 0.5,A
